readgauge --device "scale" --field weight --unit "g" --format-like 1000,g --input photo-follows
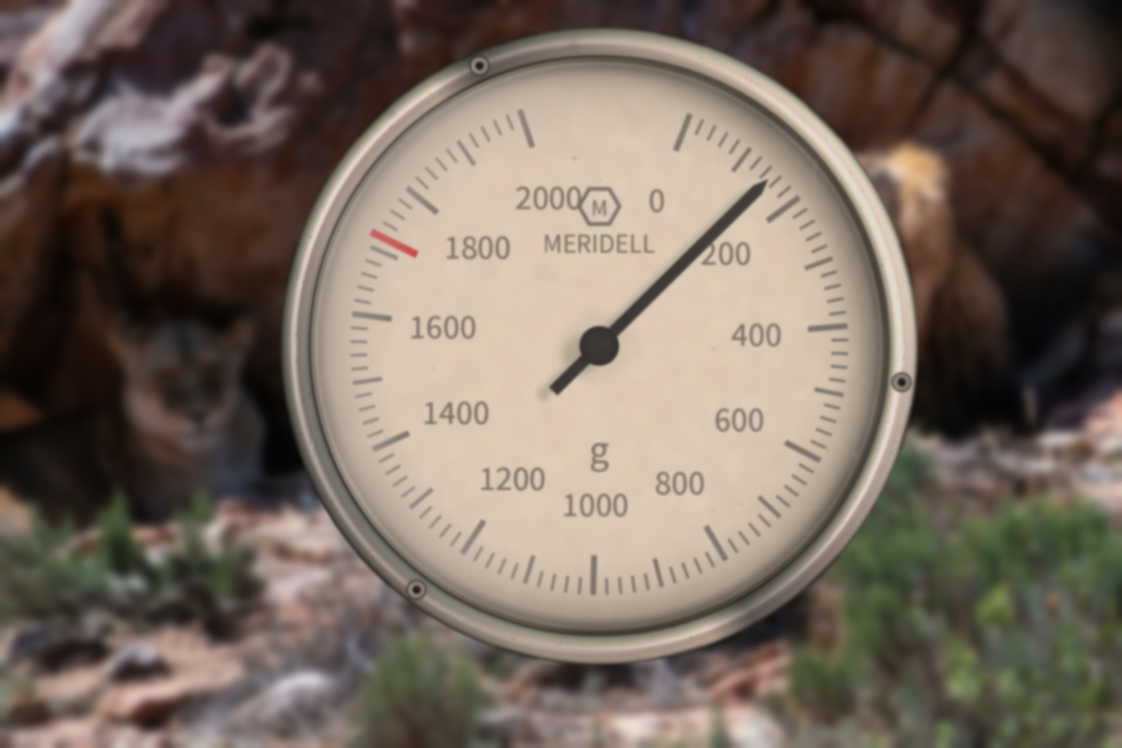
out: 150,g
